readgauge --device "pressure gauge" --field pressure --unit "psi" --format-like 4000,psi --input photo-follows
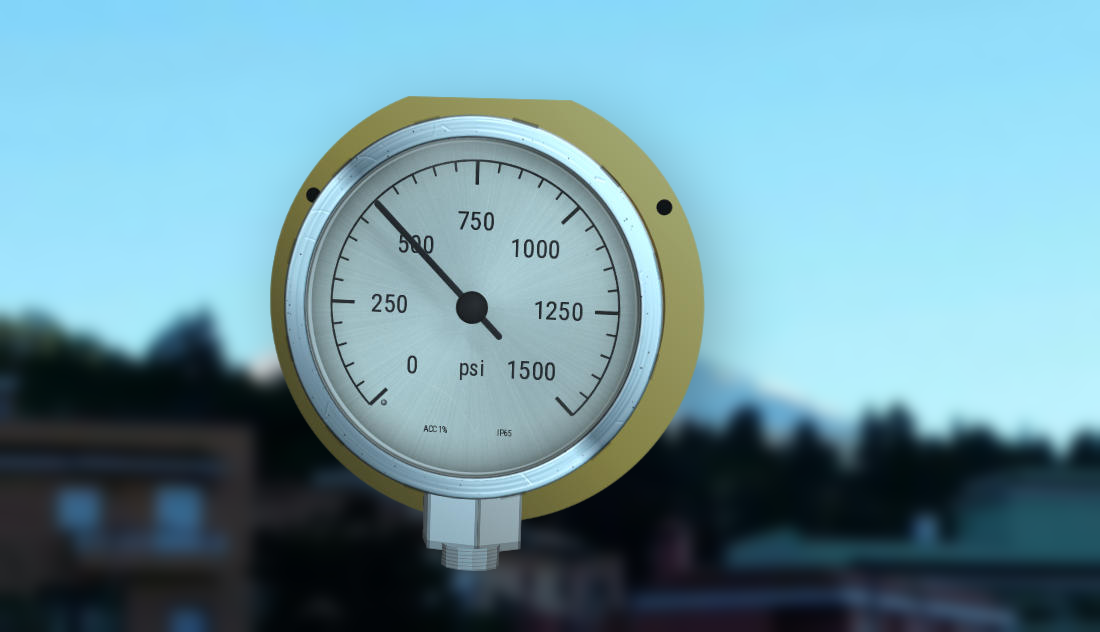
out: 500,psi
